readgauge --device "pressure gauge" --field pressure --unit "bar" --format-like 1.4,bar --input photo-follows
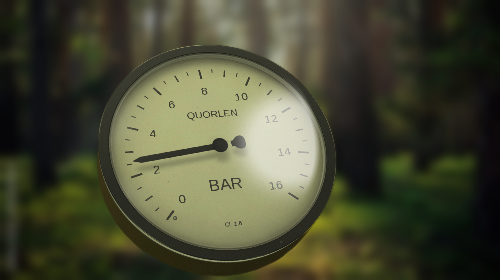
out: 2.5,bar
